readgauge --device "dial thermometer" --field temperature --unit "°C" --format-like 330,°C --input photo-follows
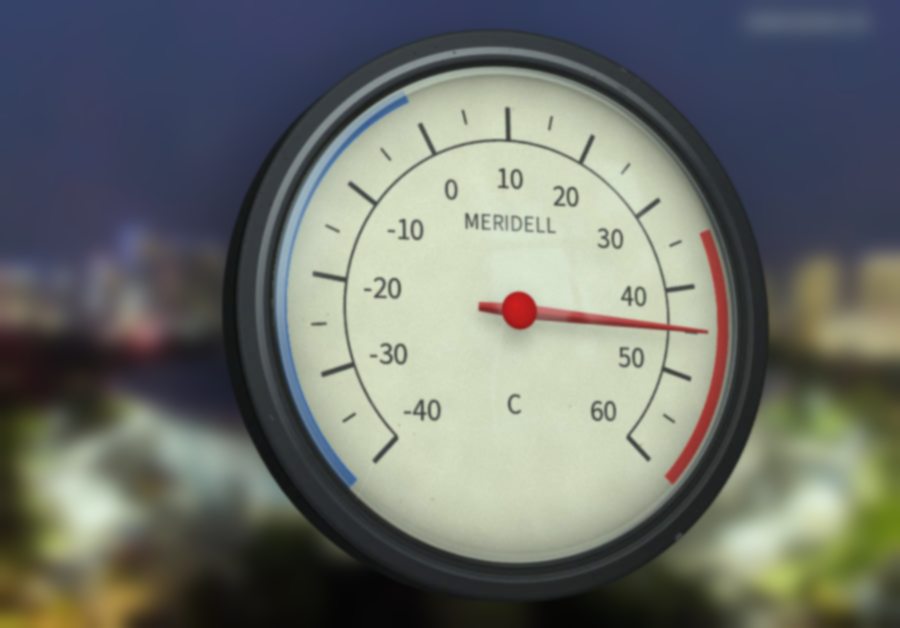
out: 45,°C
